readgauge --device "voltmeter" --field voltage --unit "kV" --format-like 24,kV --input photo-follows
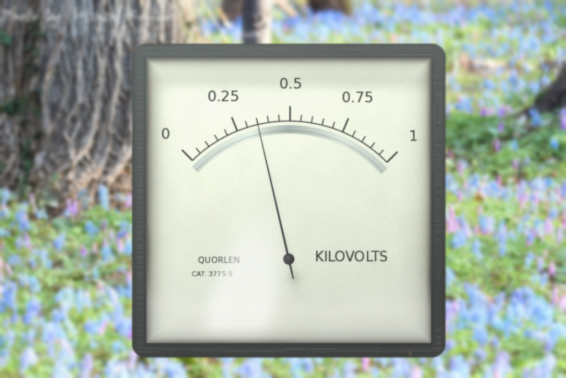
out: 0.35,kV
